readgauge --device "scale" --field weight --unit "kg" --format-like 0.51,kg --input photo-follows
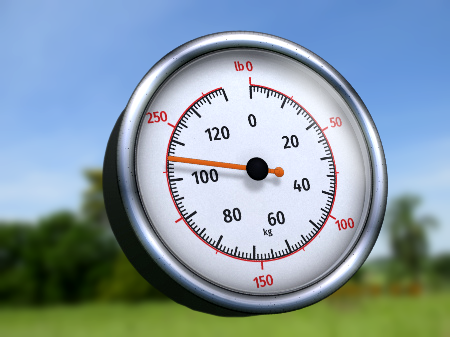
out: 105,kg
